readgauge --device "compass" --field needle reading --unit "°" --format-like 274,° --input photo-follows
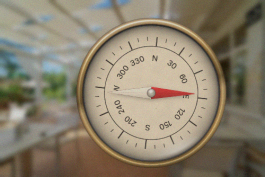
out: 85,°
